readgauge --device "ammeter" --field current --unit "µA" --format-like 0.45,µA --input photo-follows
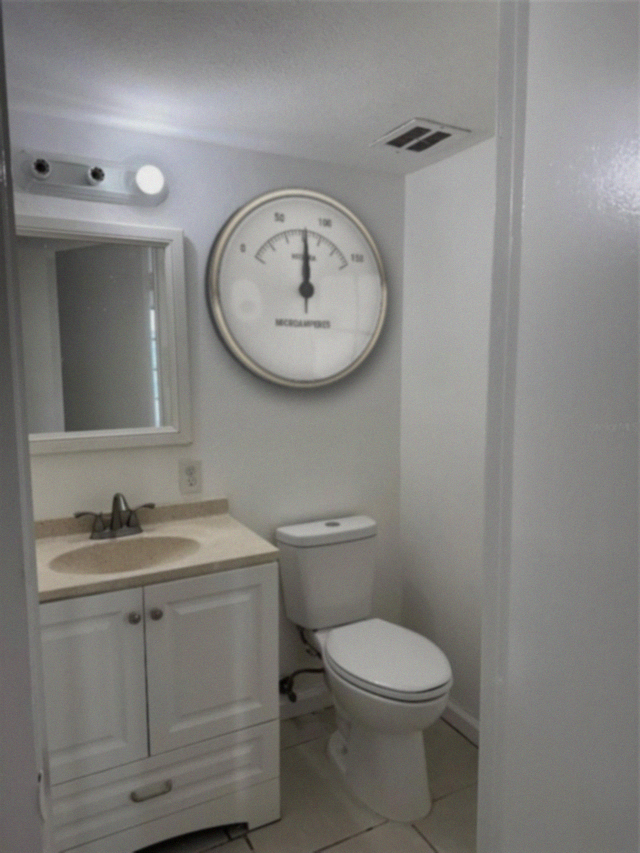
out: 75,µA
